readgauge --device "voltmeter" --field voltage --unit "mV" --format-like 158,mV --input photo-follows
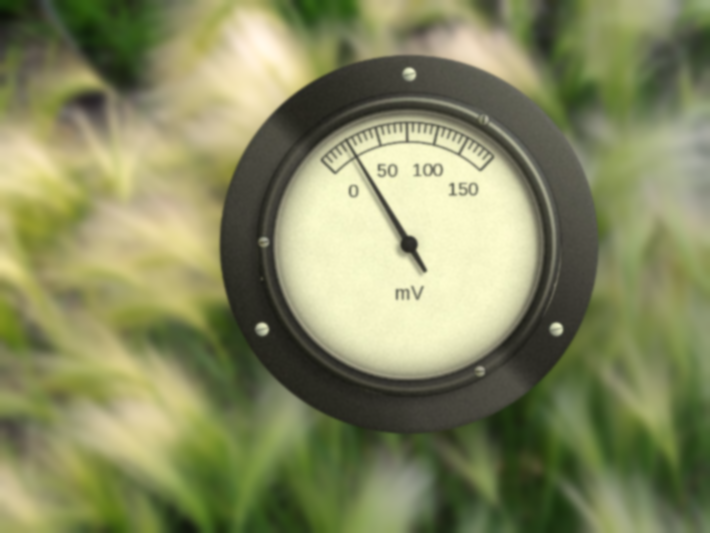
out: 25,mV
